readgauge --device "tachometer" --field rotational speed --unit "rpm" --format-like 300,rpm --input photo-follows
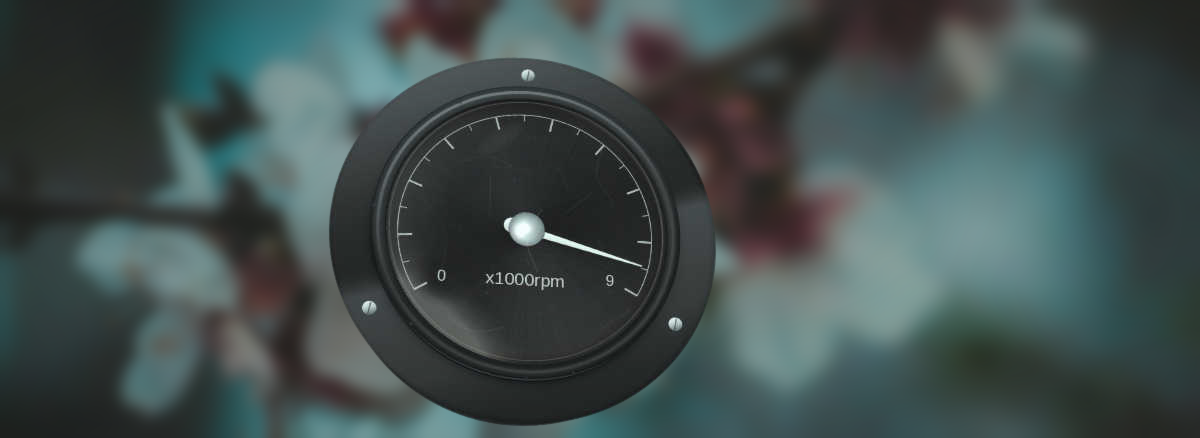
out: 8500,rpm
